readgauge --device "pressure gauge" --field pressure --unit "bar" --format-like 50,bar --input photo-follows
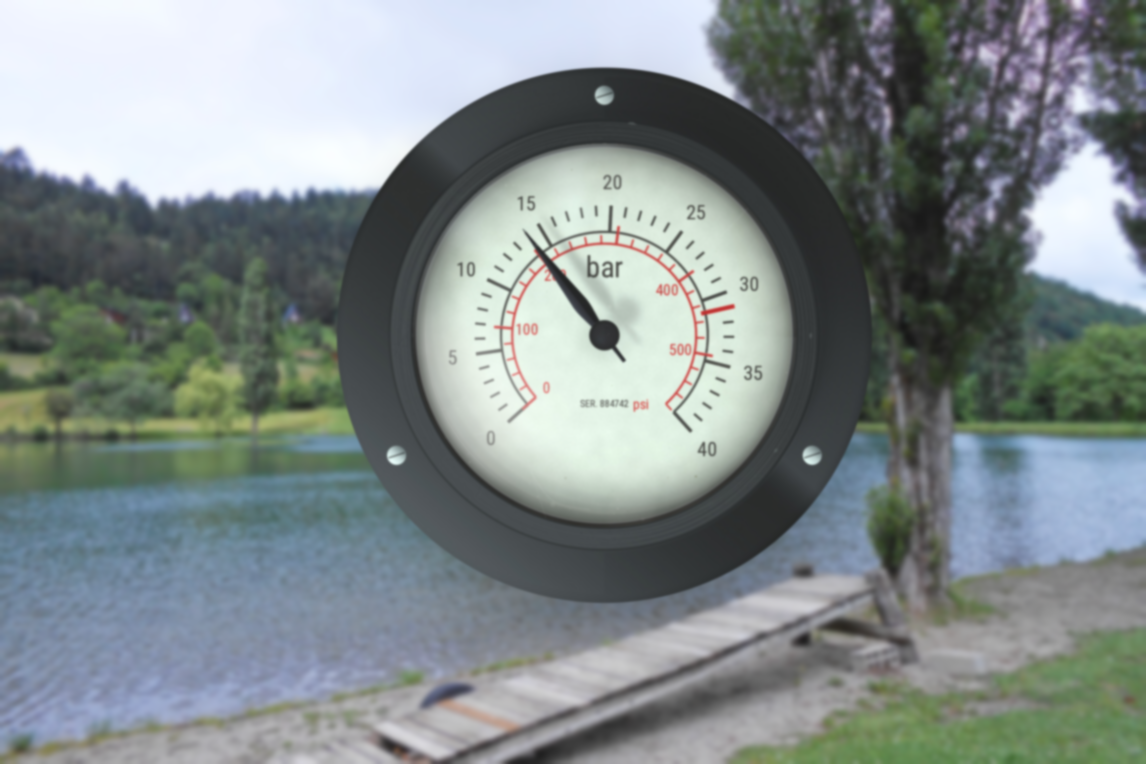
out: 14,bar
